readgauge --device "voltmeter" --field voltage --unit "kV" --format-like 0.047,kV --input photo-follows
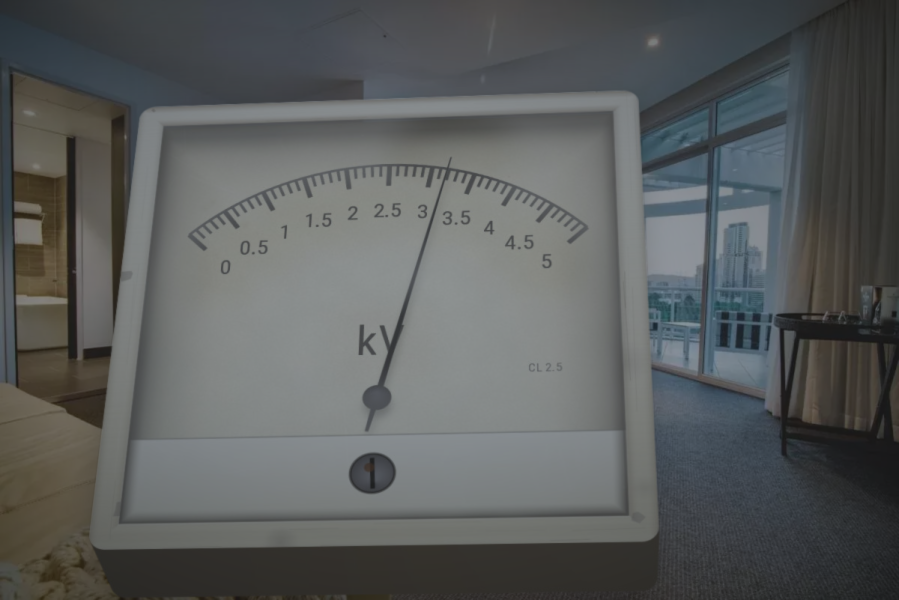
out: 3.2,kV
